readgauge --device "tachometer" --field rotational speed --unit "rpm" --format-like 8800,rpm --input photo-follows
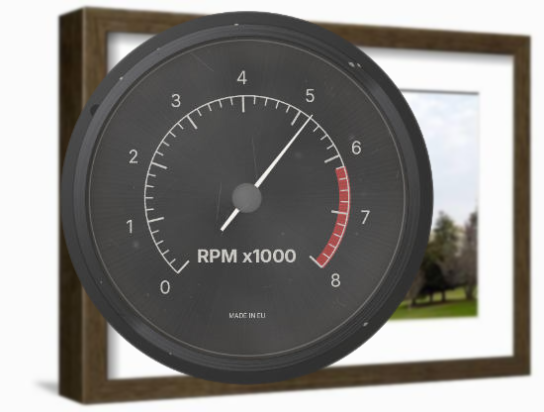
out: 5200,rpm
